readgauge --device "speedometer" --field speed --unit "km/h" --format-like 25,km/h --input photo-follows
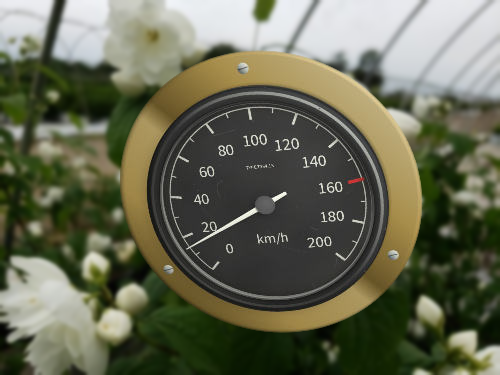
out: 15,km/h
